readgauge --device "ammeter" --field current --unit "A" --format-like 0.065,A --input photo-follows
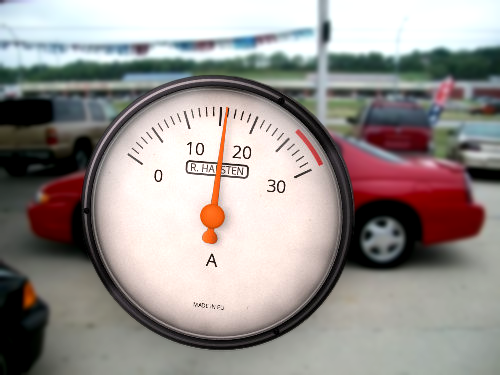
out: 16,A
